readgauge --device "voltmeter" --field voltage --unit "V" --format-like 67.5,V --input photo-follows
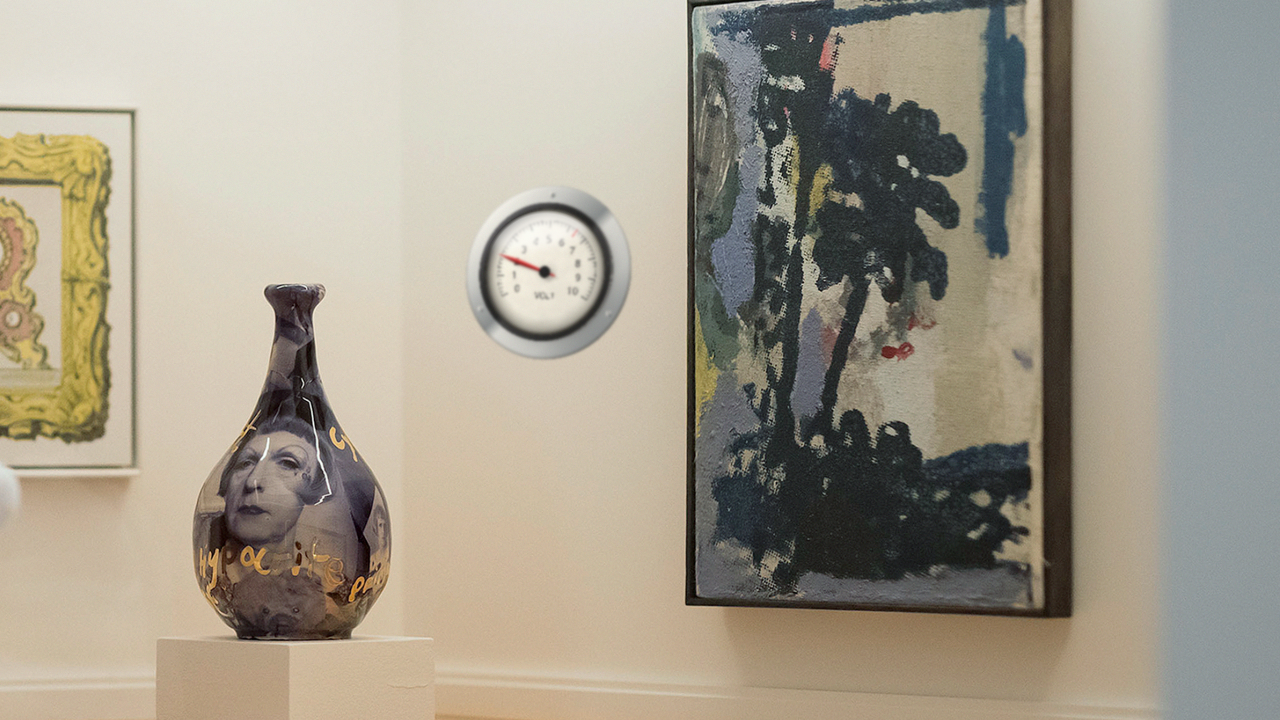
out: 2,V
